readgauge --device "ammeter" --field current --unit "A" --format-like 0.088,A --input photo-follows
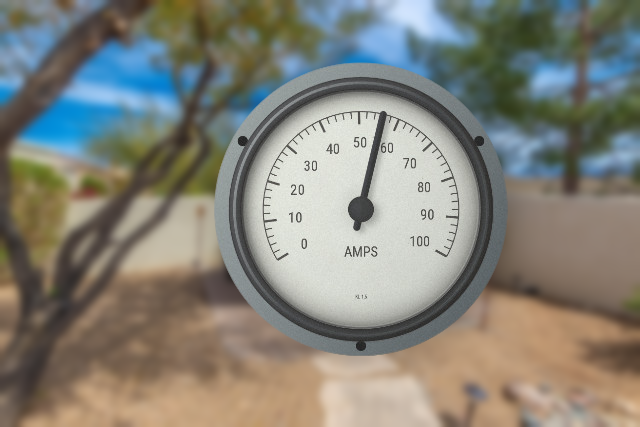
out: 56,A
